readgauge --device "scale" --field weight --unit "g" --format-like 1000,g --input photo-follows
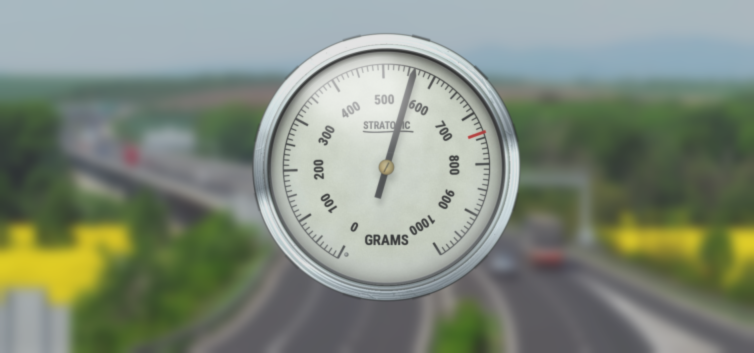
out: 560,g
